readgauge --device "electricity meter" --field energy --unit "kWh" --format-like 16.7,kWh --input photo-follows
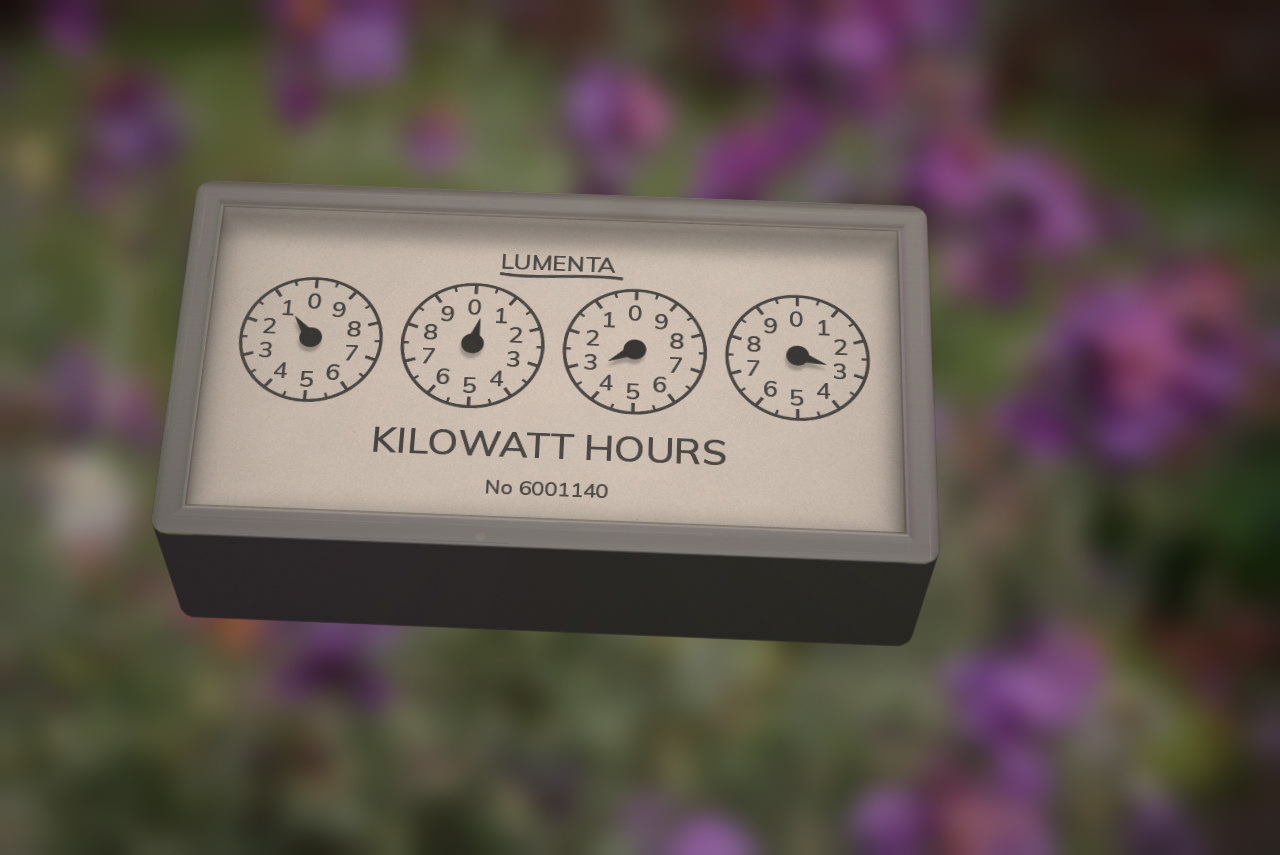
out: 1033,kWh
